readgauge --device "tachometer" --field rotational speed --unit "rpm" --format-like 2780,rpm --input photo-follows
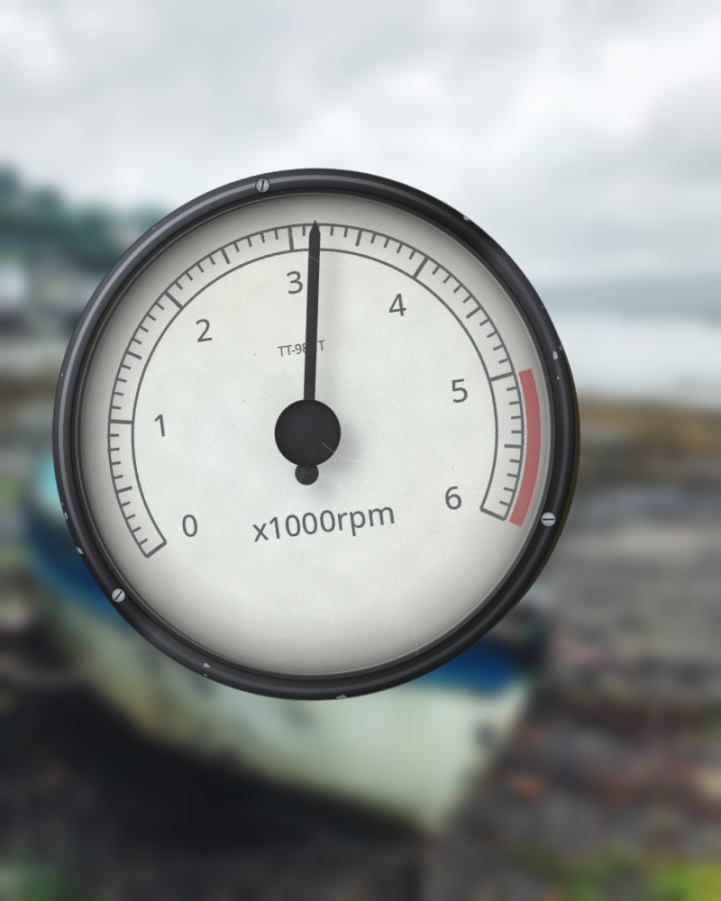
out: 3200,rpm
